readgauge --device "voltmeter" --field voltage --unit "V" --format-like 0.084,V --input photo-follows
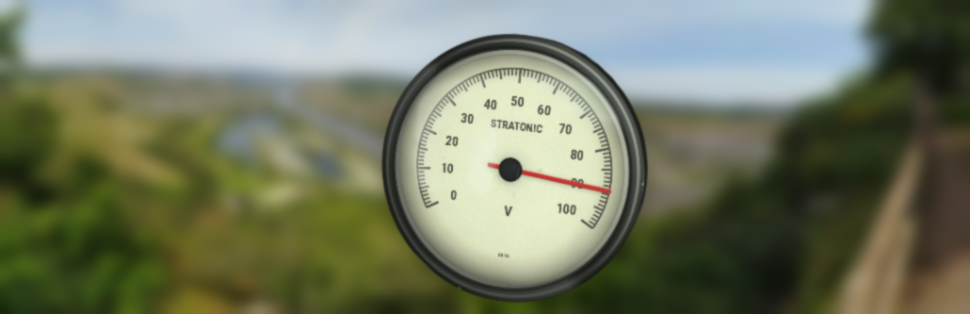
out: 90,V
